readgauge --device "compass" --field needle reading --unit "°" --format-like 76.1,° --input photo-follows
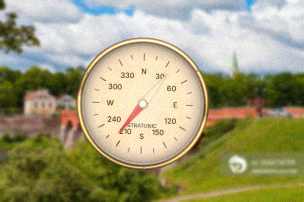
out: 217.5,°
